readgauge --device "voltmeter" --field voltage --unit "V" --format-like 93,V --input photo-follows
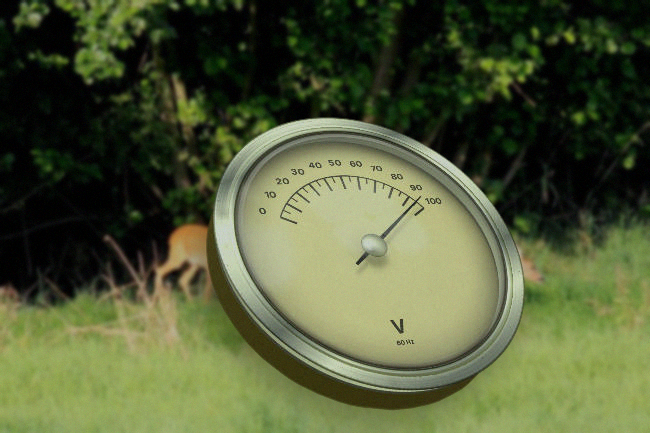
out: 95,V
